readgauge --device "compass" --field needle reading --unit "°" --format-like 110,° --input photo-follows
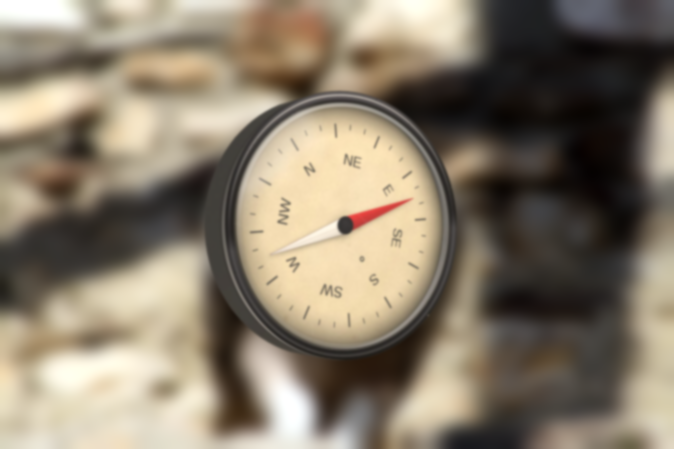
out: 105,°
